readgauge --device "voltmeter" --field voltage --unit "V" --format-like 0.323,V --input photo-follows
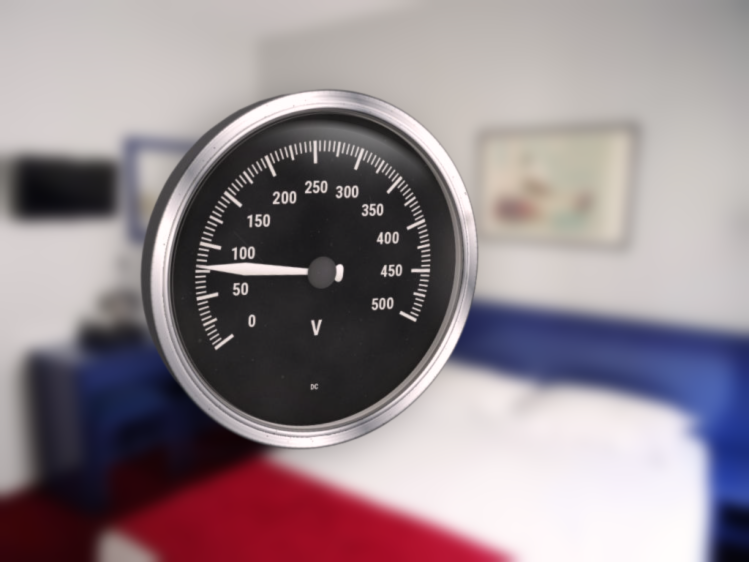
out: 80,V
